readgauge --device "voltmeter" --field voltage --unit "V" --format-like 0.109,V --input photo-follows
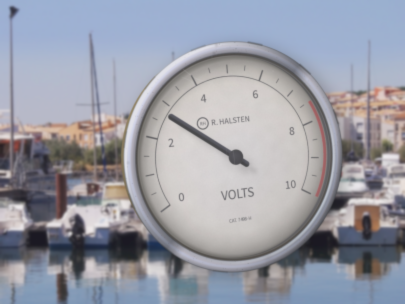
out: 2.75,V
